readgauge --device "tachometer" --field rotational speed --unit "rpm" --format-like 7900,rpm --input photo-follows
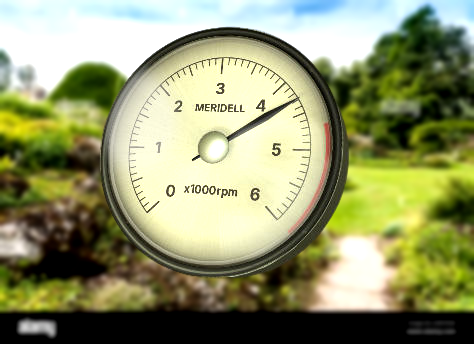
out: 4300,rpm
